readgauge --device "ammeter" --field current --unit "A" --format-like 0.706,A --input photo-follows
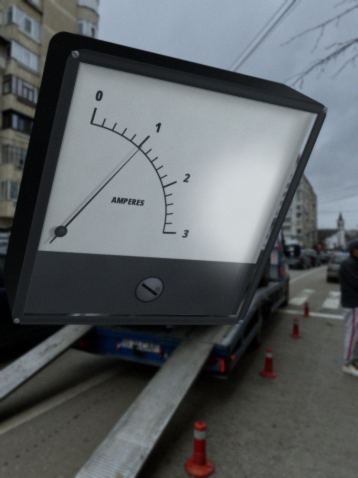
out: 1,A
